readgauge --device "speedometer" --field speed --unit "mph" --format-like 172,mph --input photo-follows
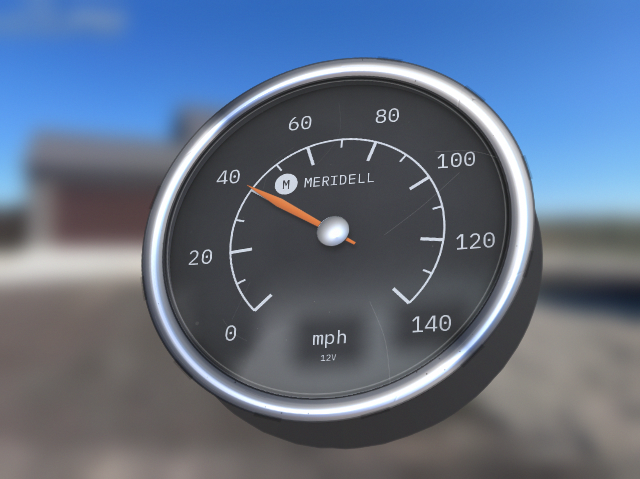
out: 40,mph
